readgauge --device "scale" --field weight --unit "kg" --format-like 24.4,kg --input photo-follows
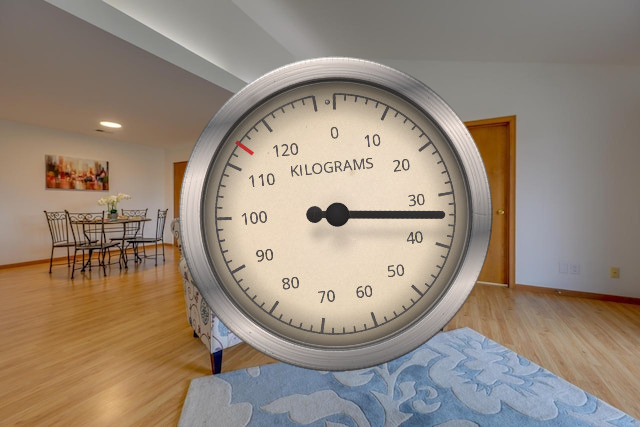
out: 34,kg
